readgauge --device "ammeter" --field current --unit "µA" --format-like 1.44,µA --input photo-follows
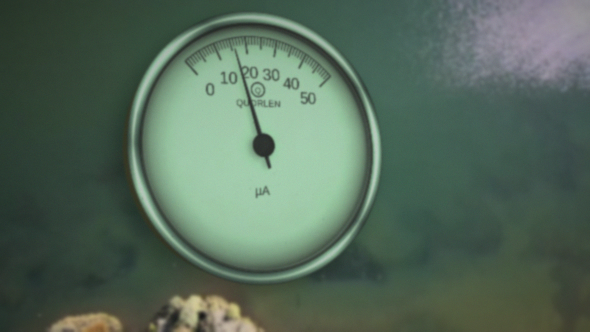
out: 15,µA
